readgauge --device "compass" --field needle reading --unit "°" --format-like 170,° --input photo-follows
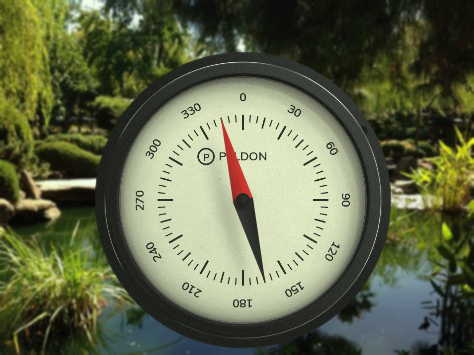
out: 345,°
